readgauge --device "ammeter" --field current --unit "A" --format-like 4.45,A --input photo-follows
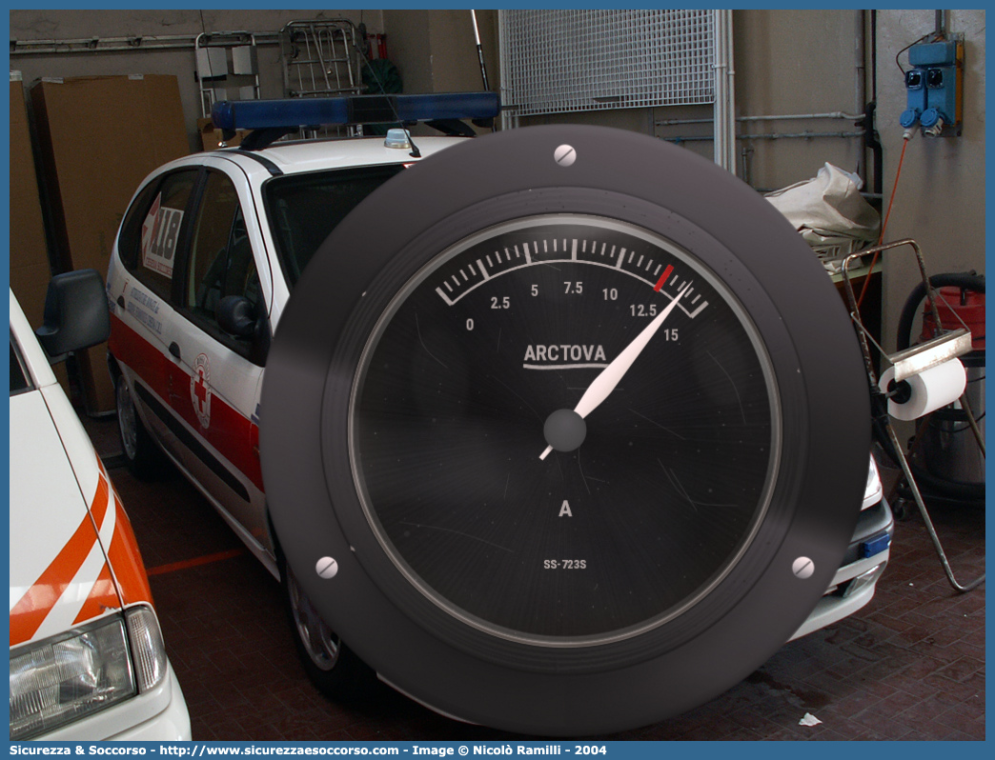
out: 13.75,A
